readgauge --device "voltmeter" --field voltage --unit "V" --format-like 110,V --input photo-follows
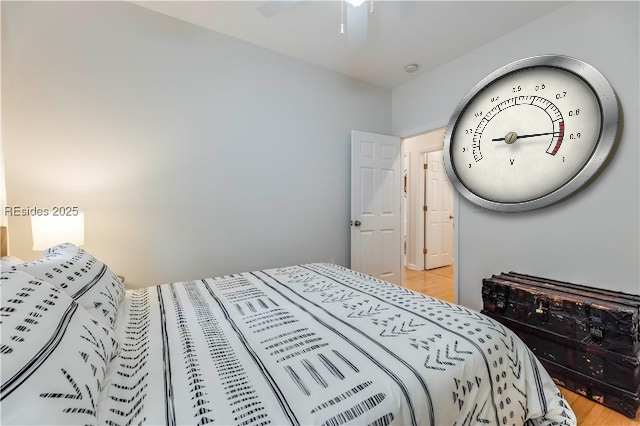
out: 0.88,V
